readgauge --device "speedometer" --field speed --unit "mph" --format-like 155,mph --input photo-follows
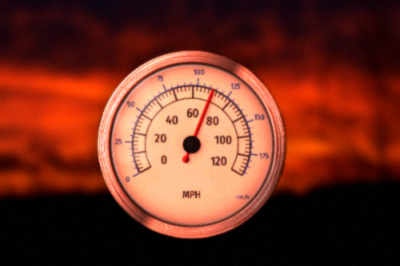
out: 70,mph
